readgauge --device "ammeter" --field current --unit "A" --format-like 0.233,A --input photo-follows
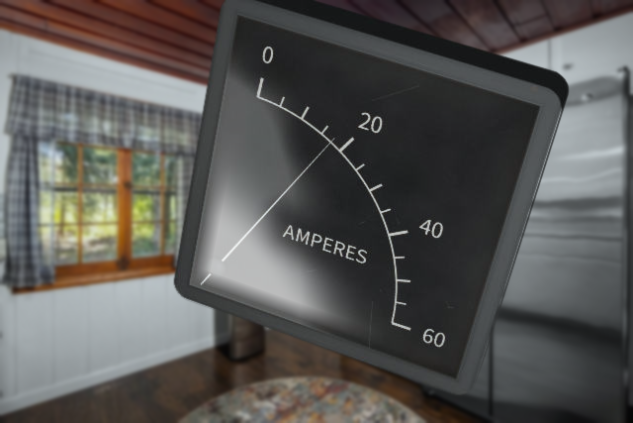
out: 17.5,A
